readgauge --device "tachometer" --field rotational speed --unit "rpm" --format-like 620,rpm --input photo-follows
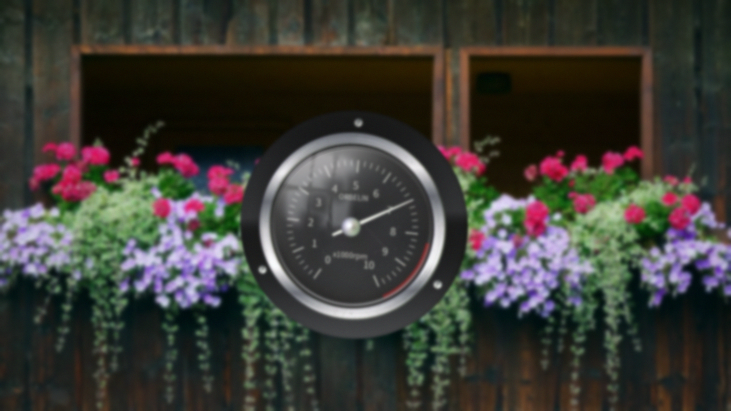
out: 7000,rpm
